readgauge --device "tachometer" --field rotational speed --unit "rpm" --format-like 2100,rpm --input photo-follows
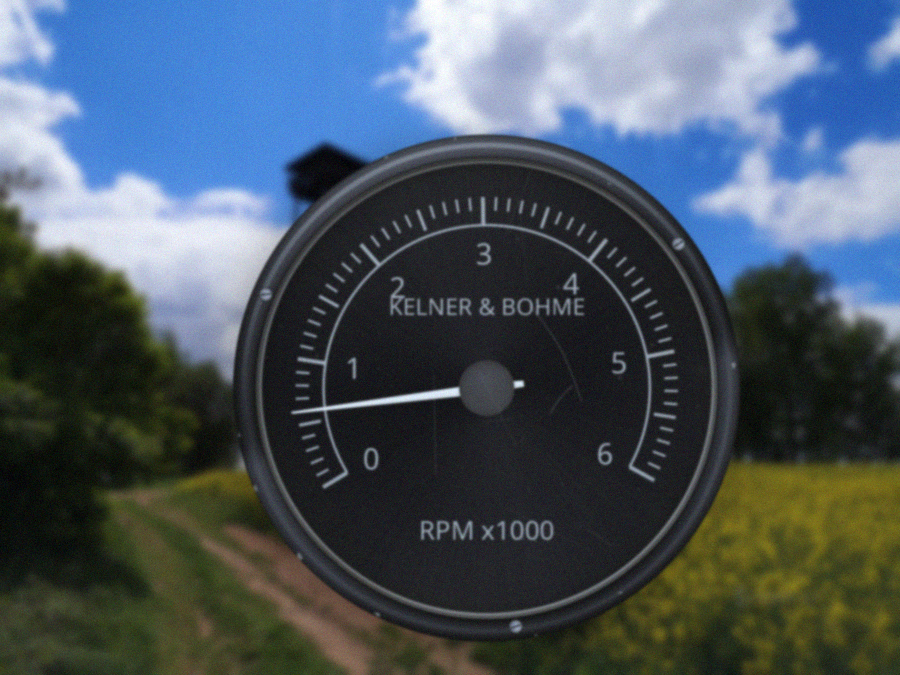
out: 600,rpm
